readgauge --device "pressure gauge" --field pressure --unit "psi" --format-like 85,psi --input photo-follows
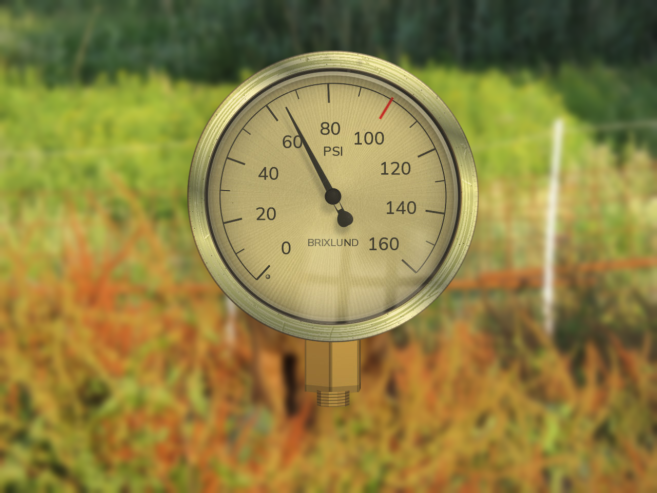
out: 65,psi
